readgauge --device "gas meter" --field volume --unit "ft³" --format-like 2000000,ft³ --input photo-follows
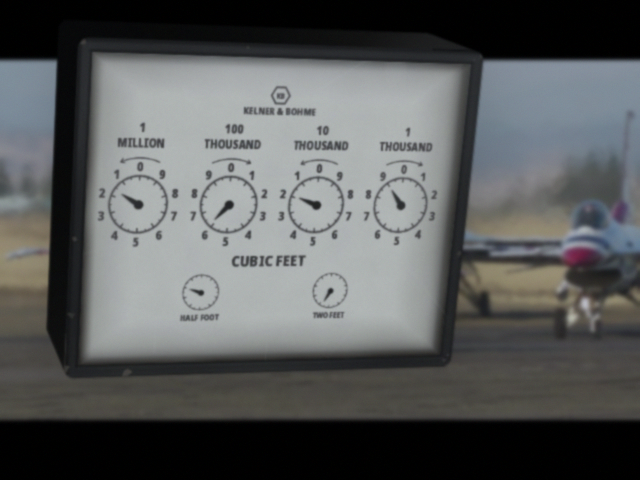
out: 161900,ft³
